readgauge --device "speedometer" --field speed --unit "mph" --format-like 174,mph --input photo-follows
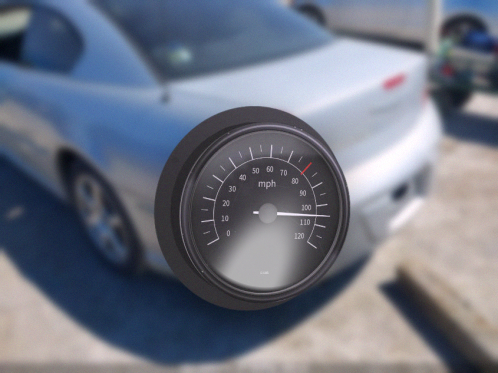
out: 105,mph
